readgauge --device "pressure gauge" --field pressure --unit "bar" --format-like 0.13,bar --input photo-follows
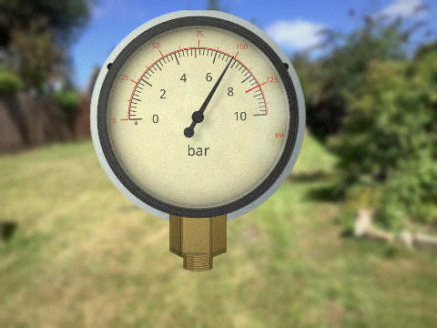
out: 6.8,bar
